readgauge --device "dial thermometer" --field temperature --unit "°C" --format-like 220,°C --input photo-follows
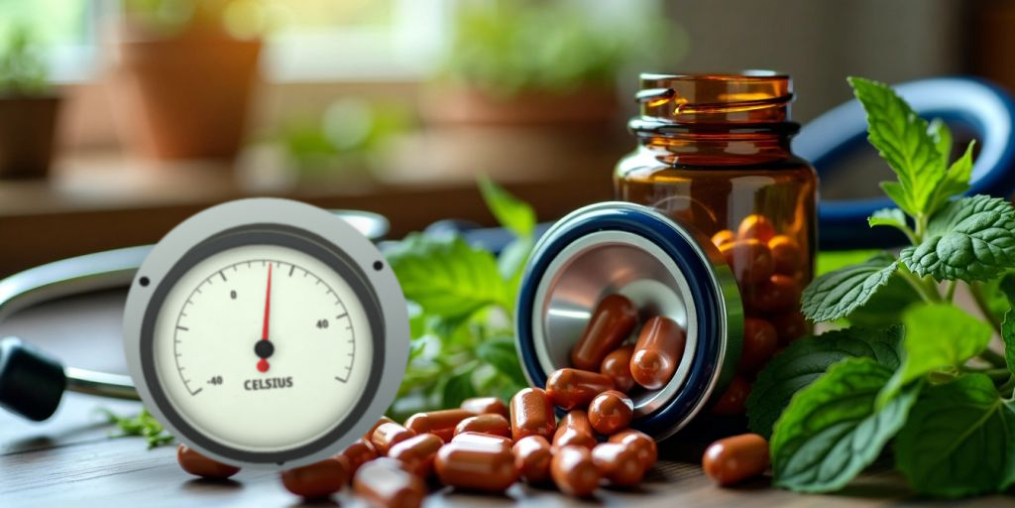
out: 14,°C
